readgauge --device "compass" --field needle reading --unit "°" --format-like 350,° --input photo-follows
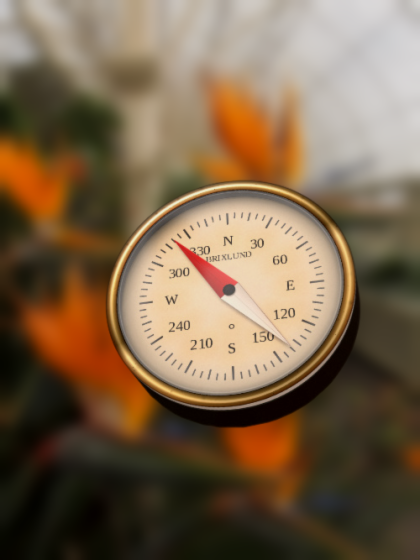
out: 320,°
